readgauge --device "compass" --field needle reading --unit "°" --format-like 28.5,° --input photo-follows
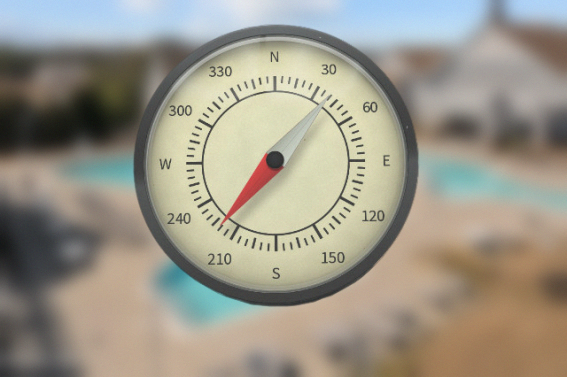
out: 220,°
